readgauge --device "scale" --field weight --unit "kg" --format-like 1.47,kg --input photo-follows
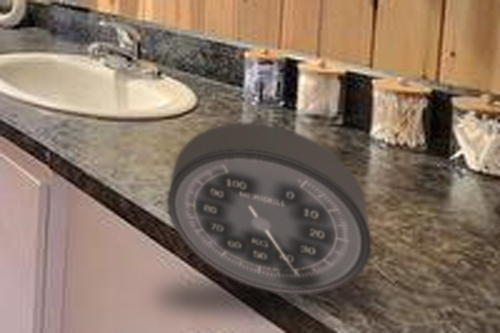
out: 40,kg
